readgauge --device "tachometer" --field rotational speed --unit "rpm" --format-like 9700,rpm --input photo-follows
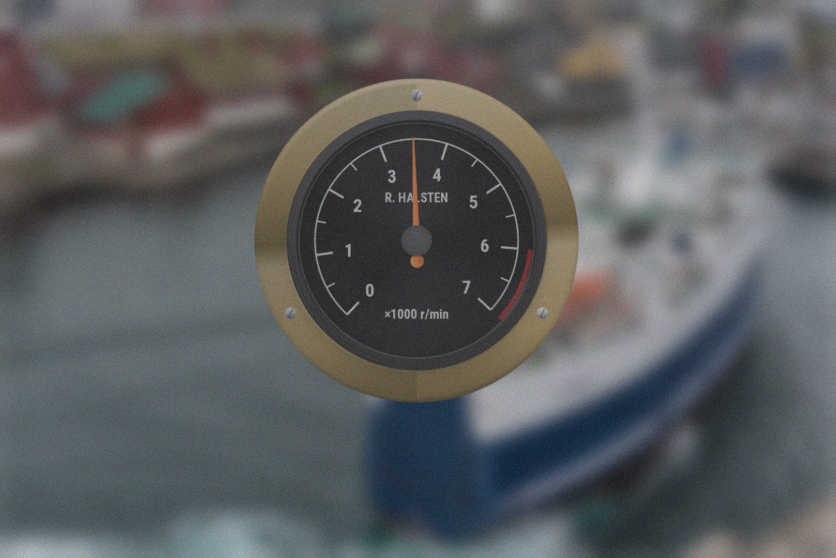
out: 3500,rpm
